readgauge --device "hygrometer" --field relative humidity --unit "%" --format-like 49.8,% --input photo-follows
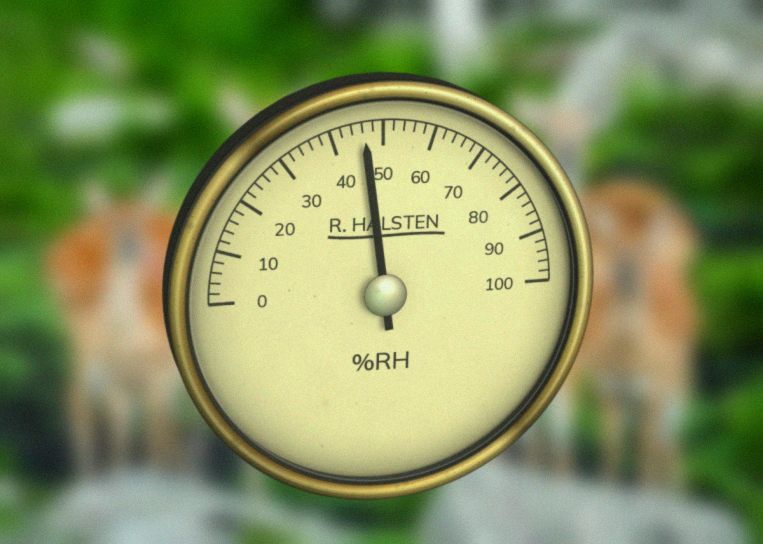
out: 46,%
